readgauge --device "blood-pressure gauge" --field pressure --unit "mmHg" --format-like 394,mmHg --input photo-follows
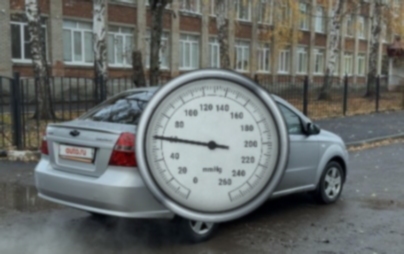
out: 60,mmHg
